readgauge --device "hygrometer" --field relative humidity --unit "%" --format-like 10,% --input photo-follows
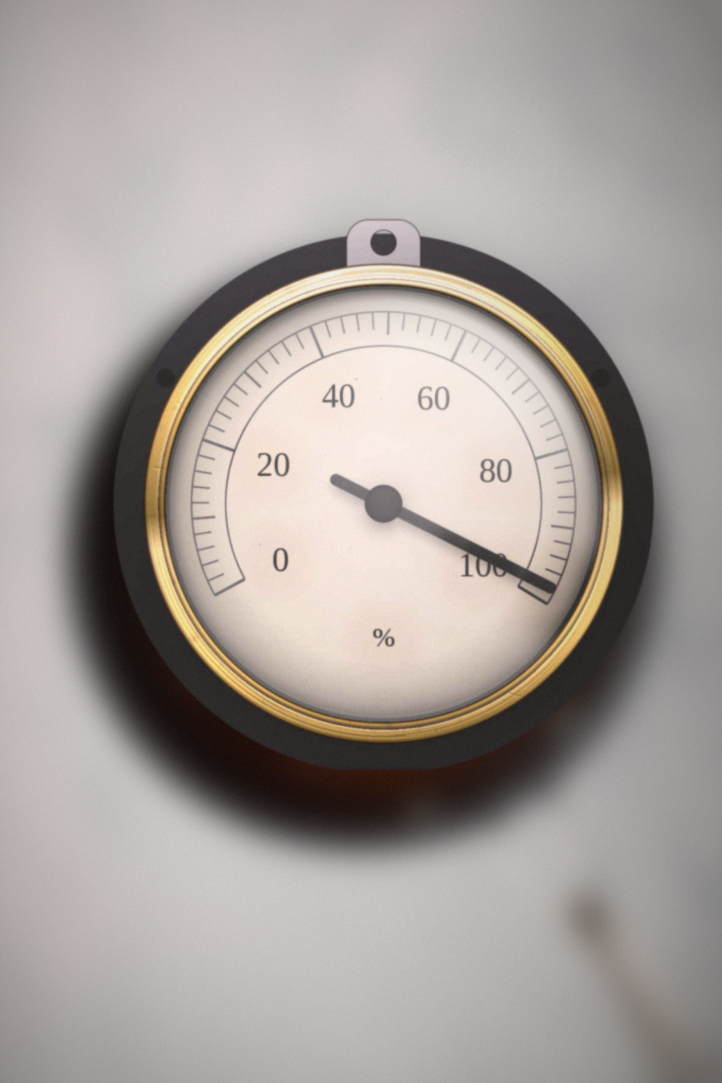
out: 98,%
